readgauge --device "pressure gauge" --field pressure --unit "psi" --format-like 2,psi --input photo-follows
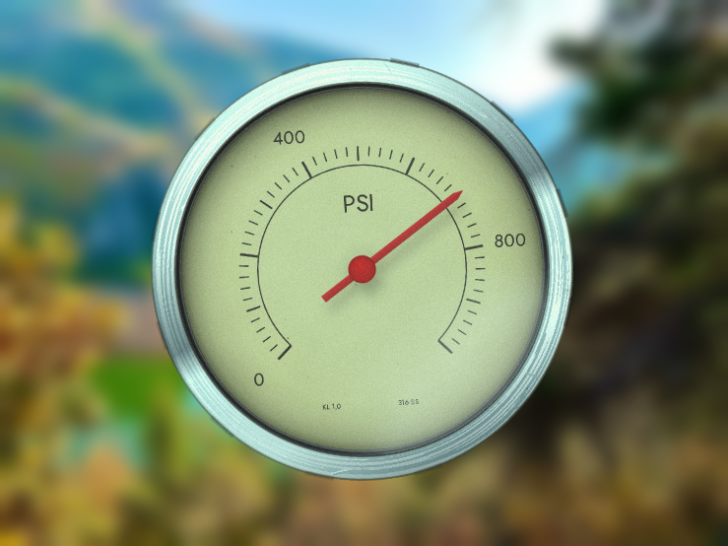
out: 700,psi
